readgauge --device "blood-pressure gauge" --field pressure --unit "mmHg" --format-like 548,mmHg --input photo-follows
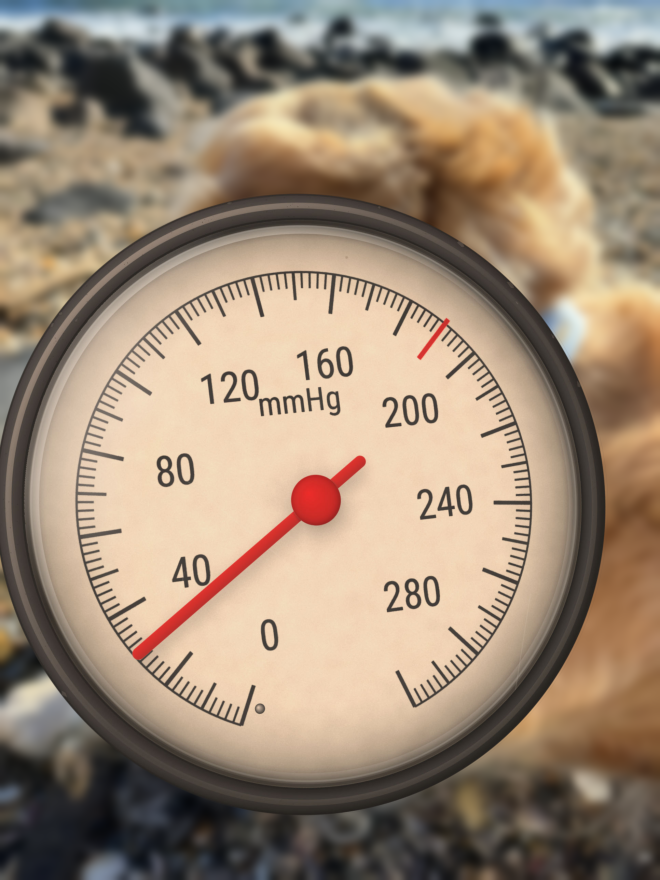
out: 30,mmHg
